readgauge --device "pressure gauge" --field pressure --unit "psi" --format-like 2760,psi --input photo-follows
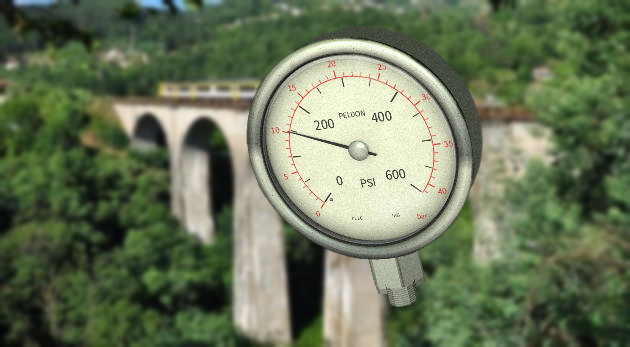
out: 150,psi
